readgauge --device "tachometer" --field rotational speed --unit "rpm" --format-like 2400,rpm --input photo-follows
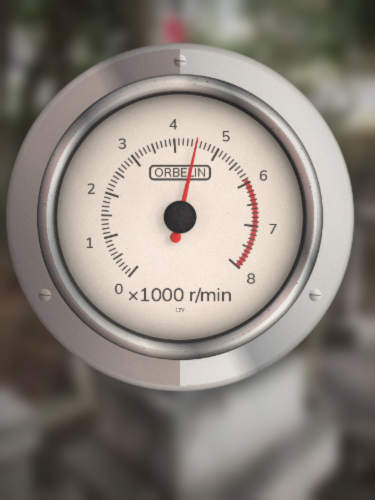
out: 4500,rpm
